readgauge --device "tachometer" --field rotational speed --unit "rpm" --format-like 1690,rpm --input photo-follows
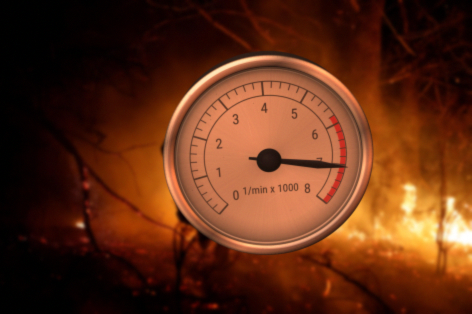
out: 7000,rpm
